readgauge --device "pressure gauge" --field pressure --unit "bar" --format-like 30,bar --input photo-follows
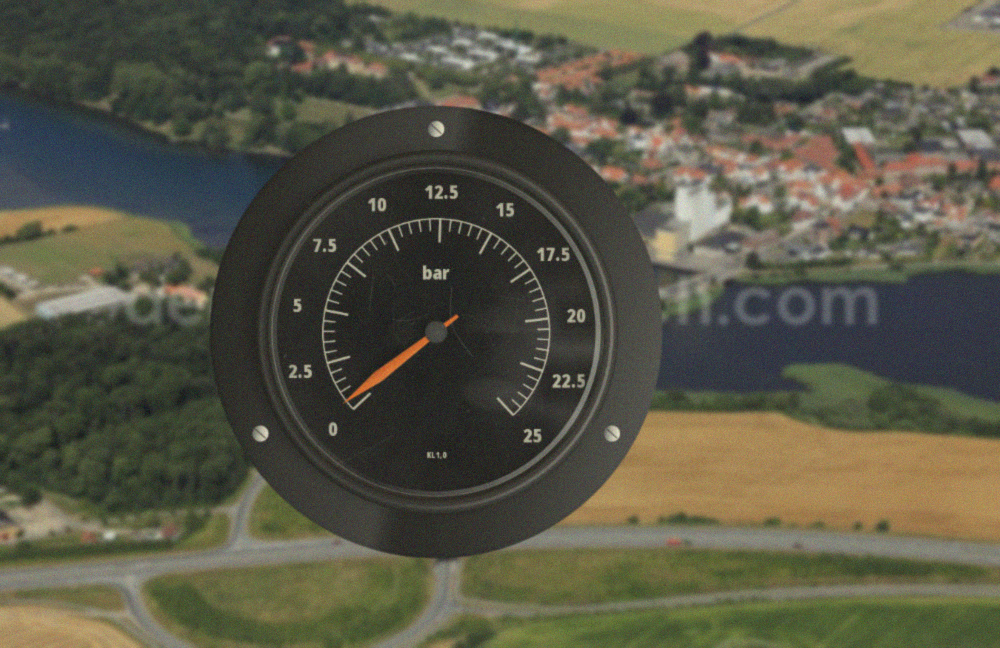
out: 0.5,bar
